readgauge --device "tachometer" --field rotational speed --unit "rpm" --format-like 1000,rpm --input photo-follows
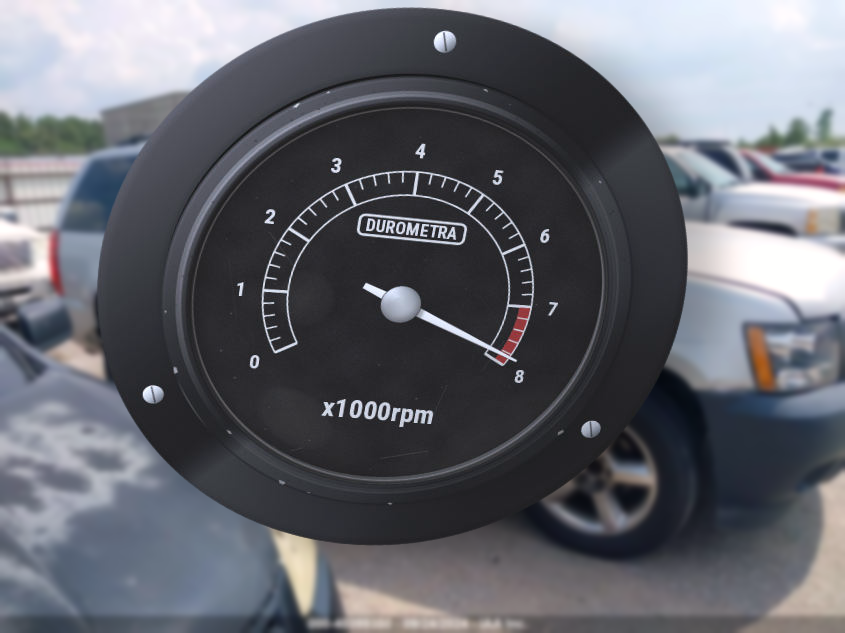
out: 7800,rpm
